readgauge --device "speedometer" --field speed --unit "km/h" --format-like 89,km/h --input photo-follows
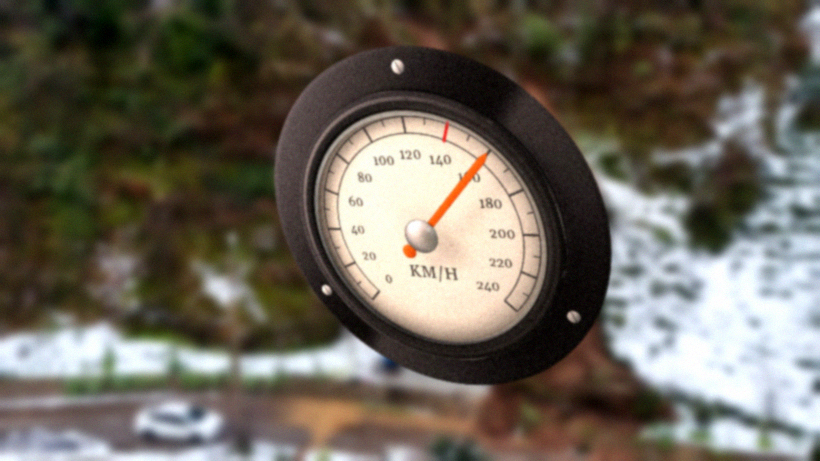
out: 160,km/h
